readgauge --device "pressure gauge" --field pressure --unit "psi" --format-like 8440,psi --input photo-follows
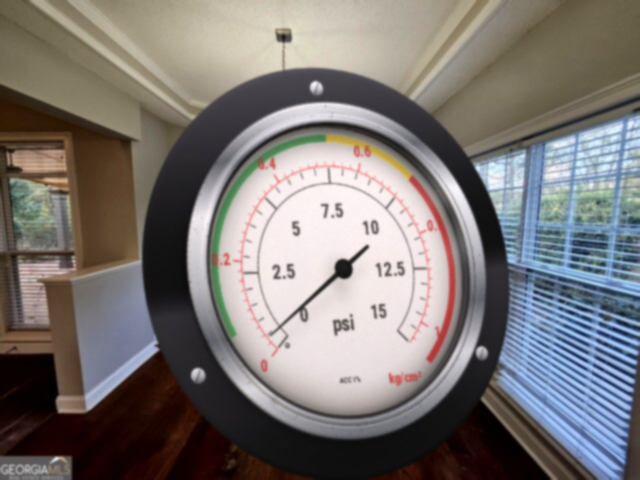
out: 0.5,psi
